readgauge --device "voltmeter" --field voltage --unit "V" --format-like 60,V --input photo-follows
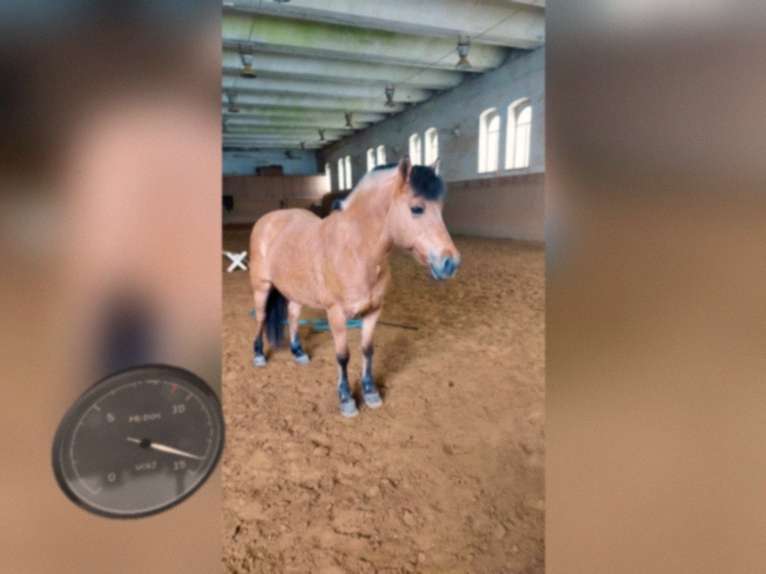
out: 14,V
